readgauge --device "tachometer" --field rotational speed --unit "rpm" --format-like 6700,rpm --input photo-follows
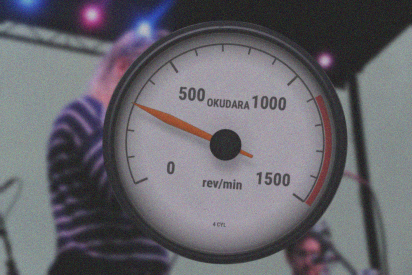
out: 300,rpm
